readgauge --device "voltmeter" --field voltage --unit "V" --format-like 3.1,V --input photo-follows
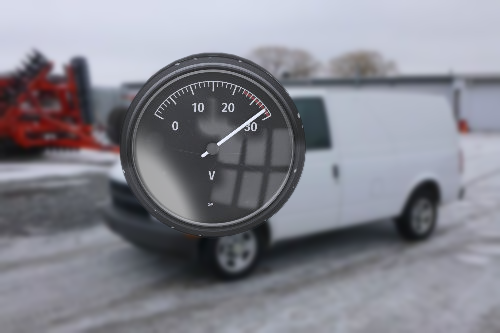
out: 28,V
